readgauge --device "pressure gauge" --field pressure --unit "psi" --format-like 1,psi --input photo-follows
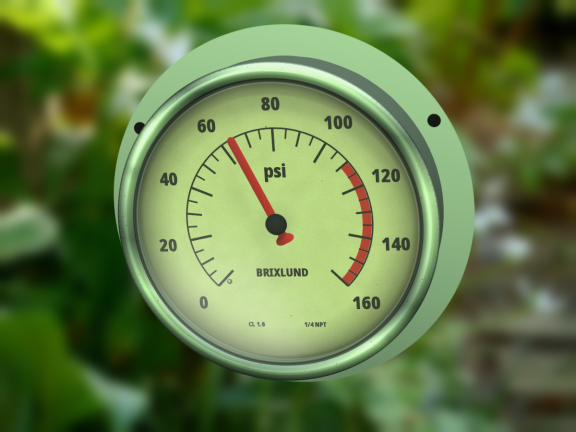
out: 65,psi
